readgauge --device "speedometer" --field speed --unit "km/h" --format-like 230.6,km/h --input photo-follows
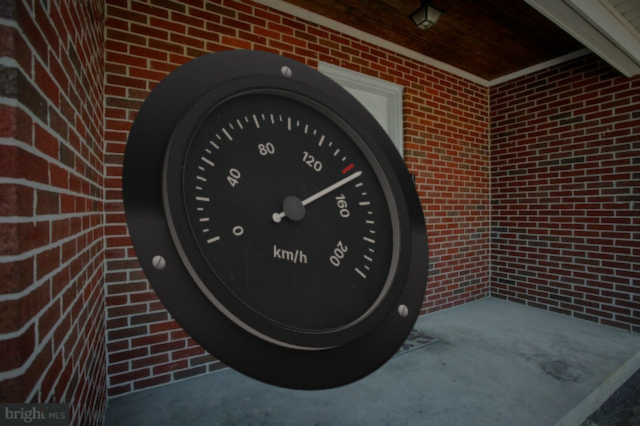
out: 145,km/h
